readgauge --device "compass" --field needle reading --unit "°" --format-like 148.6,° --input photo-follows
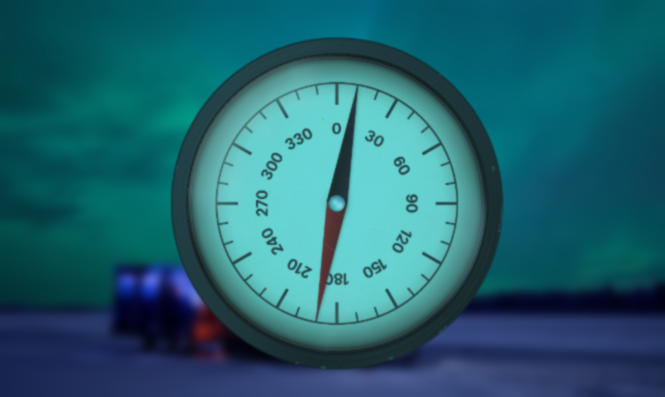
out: 190,°
